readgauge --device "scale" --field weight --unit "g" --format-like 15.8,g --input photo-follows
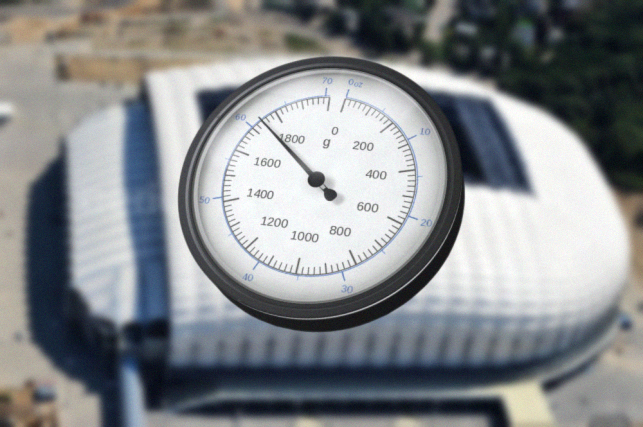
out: 1740,g
